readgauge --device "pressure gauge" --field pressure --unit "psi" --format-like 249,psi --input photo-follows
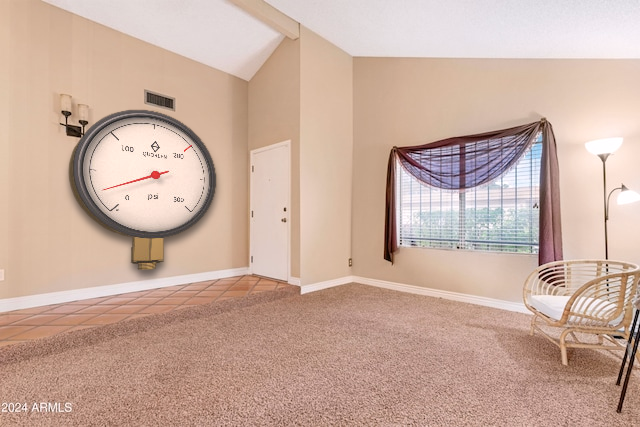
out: 25,psi
